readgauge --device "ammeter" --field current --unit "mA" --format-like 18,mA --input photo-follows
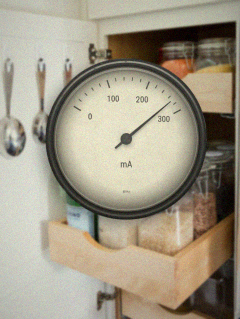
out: 270,mA
